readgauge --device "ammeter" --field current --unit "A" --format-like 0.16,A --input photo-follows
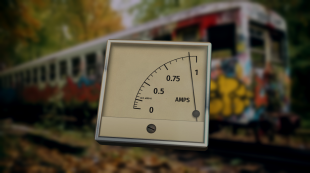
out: 0.95,A
